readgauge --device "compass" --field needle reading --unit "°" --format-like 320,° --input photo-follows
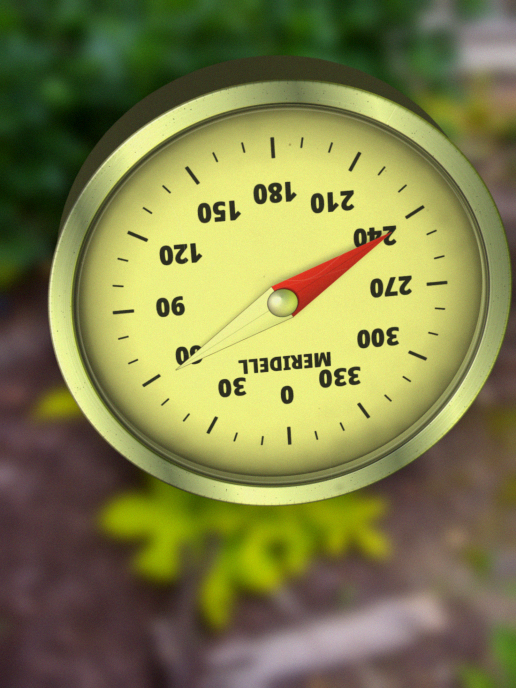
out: 240,°
